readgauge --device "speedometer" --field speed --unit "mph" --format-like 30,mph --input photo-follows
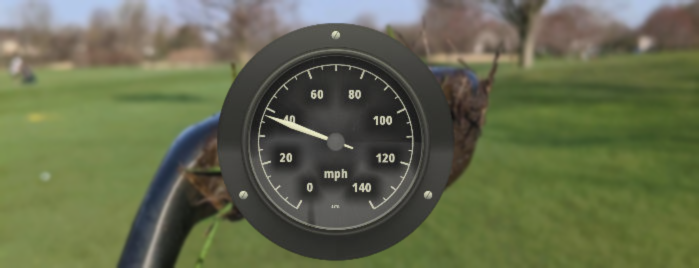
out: 37.5,mph
